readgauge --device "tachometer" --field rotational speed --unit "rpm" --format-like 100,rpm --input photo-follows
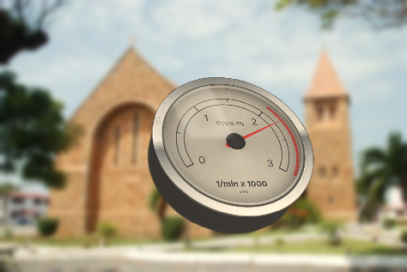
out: 2250,rpm
